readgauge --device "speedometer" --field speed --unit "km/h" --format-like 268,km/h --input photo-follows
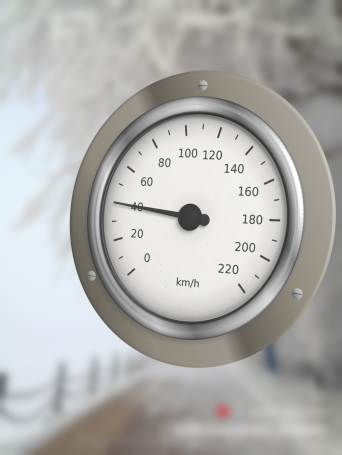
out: 40,km/h
